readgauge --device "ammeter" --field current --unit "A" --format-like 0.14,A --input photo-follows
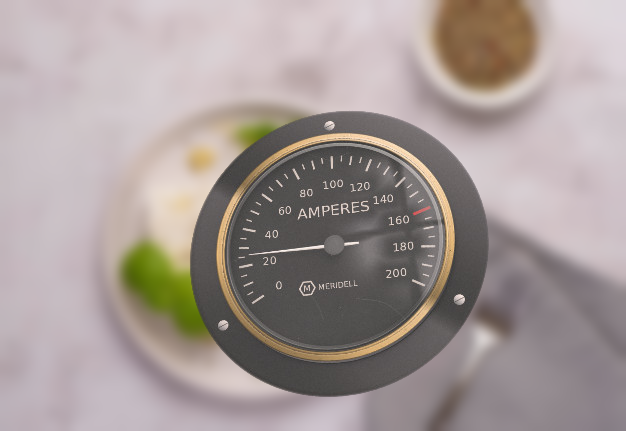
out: 25,A
